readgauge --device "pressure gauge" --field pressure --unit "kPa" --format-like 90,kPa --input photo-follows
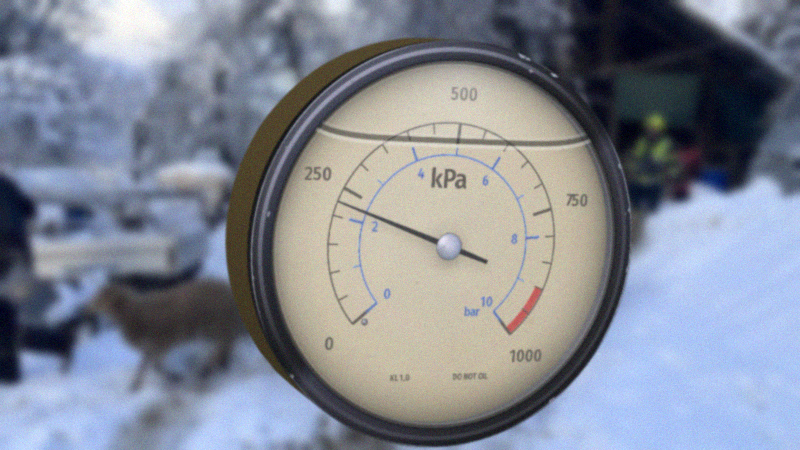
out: 225,kPa
